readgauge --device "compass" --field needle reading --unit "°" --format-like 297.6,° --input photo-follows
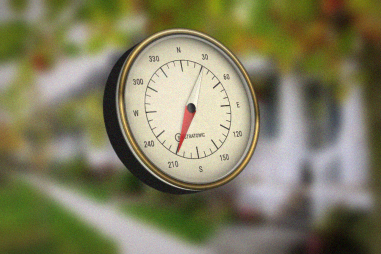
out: 210,°
